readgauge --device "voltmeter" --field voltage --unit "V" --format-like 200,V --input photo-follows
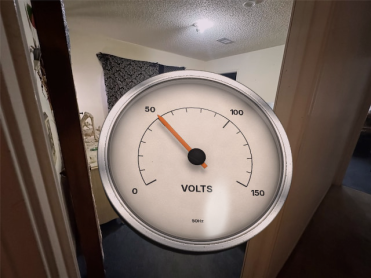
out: 50,V
